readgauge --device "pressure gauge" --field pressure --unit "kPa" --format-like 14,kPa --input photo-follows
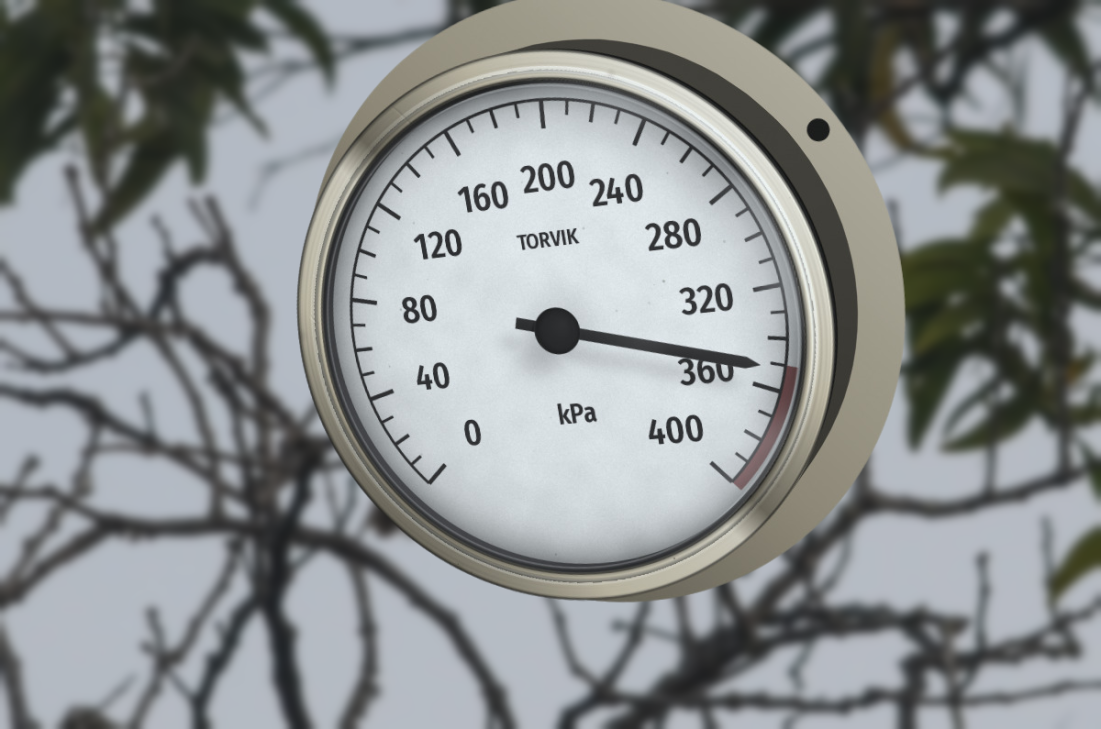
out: 350,kPa
